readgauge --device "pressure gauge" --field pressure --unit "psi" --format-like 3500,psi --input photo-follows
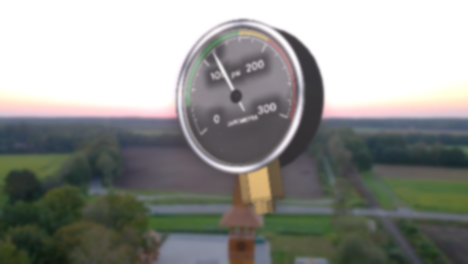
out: 120,psi
